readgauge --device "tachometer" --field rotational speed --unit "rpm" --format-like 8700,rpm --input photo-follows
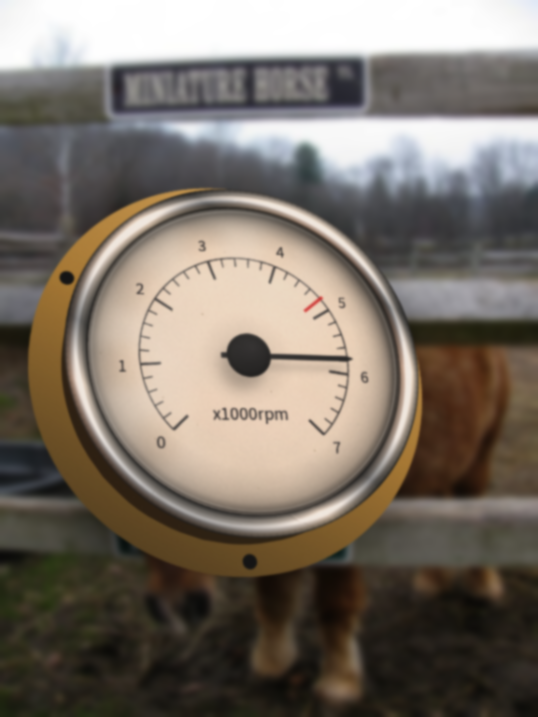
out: 5800,rpm
